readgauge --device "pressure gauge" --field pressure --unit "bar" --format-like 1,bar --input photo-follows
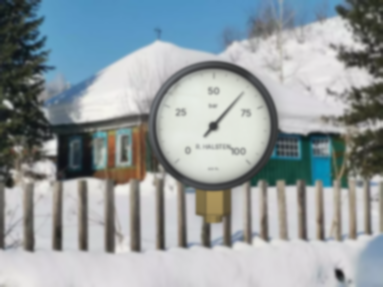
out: 65,bar
